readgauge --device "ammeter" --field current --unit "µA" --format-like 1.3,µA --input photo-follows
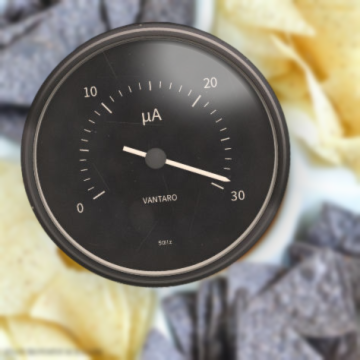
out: 29,µA
